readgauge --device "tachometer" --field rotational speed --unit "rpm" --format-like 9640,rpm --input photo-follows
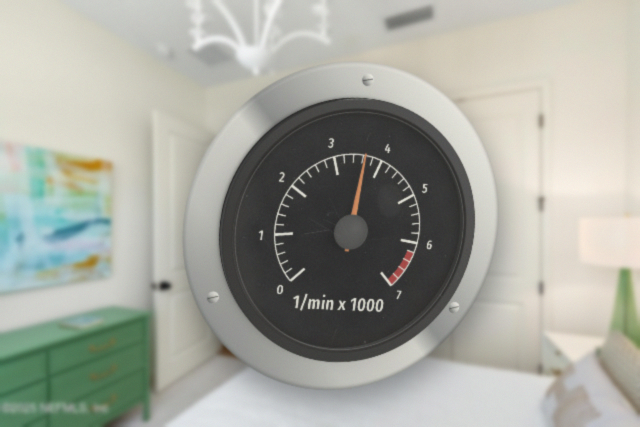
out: 3600,rpm
